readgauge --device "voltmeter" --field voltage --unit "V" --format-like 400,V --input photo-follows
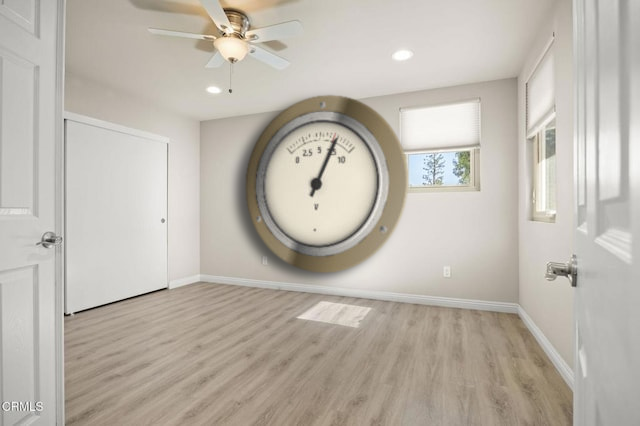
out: 7.5,V
